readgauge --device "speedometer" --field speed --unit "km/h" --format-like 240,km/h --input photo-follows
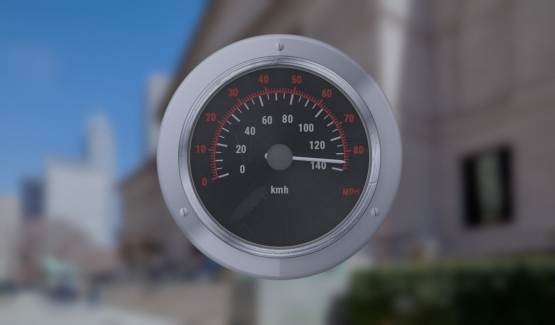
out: 135,km/h
